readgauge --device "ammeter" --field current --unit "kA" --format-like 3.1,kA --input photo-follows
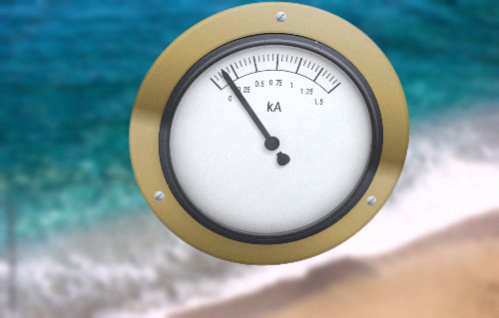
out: 0.15,kA
